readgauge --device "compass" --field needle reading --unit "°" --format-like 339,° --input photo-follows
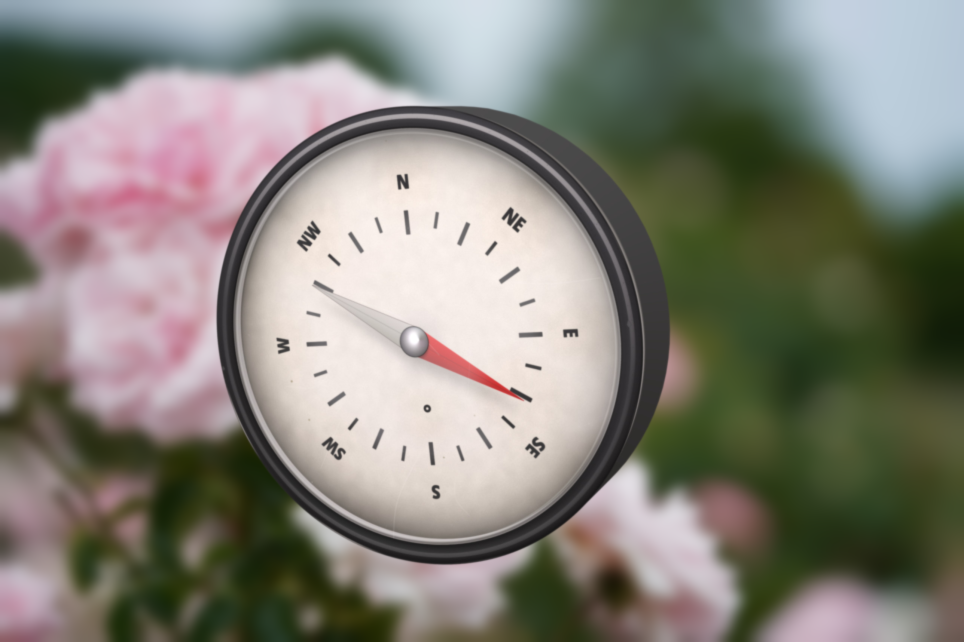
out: 120,°
